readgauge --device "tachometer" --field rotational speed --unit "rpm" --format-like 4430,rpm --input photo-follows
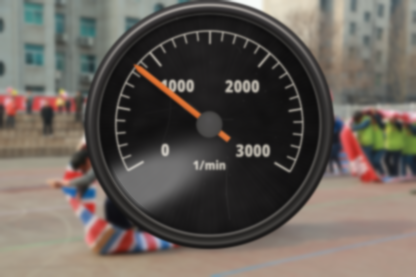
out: 850,rpm
